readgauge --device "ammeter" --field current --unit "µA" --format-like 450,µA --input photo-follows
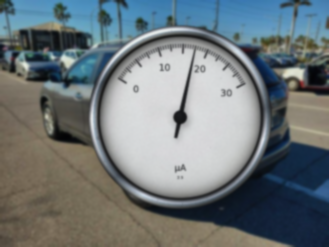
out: 17.5,µA
